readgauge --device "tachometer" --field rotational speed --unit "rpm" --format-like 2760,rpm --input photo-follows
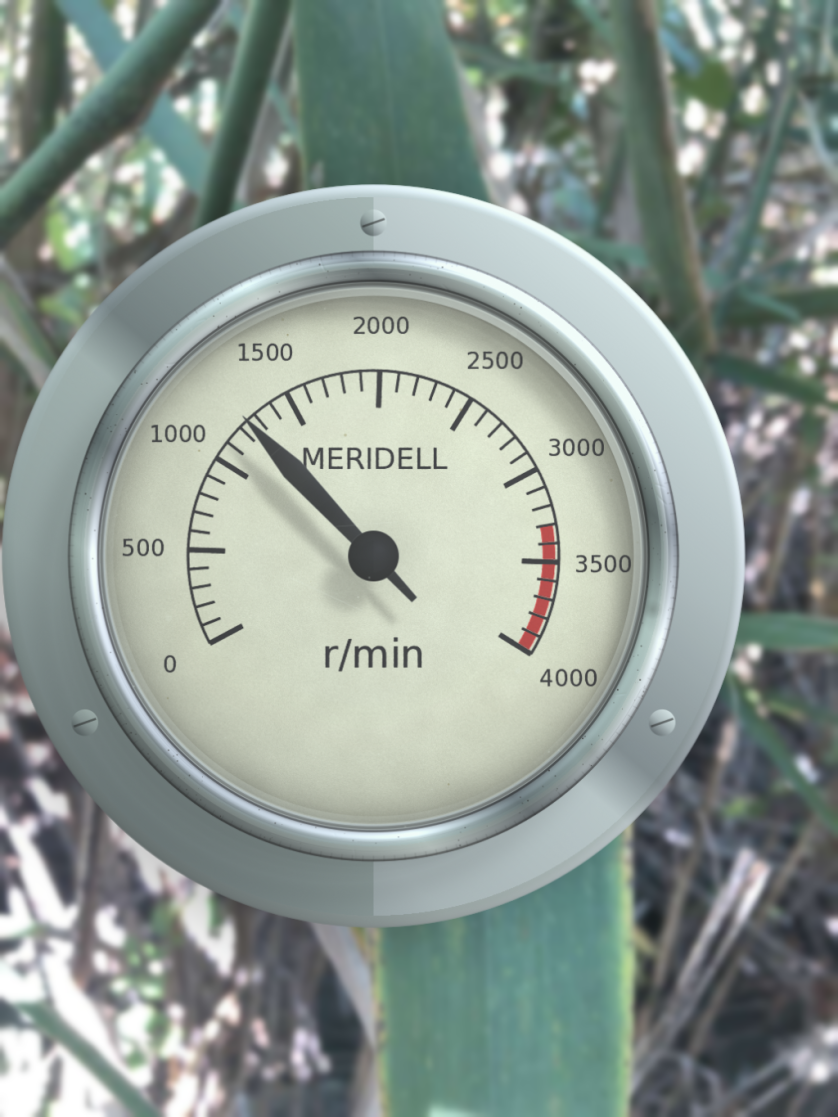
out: 1250,rpm
